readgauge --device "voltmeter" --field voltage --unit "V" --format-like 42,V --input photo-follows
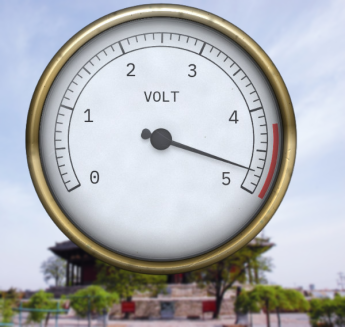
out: 4.75,V
